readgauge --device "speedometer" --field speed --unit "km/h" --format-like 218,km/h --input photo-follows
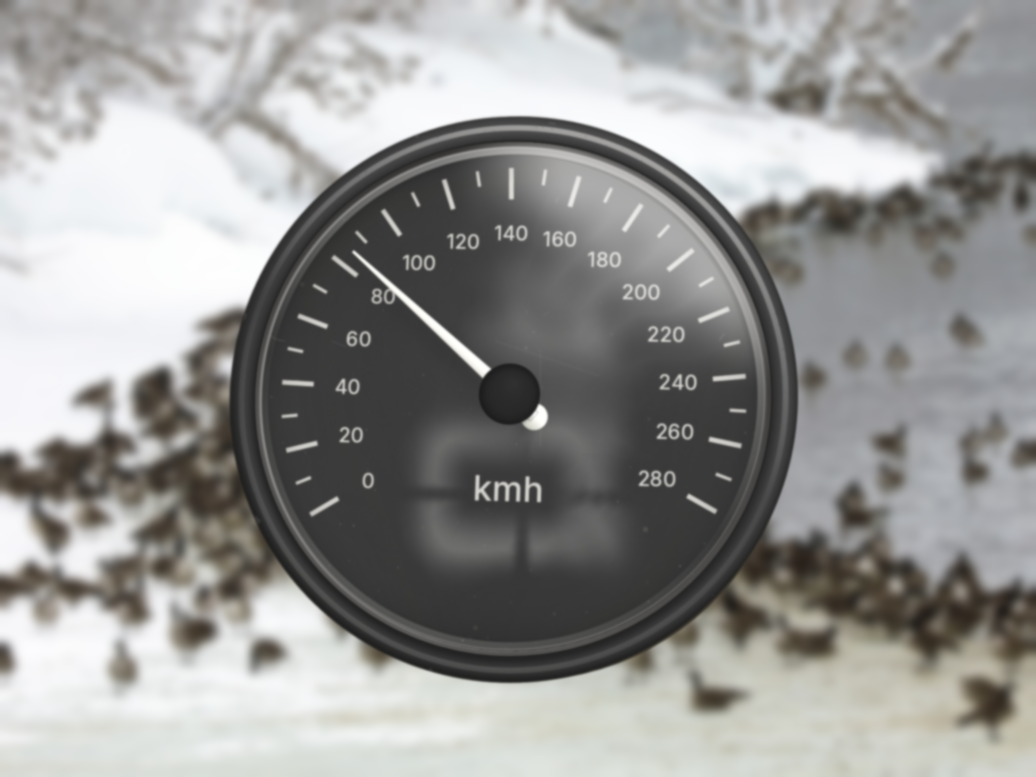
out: 85,km/h
